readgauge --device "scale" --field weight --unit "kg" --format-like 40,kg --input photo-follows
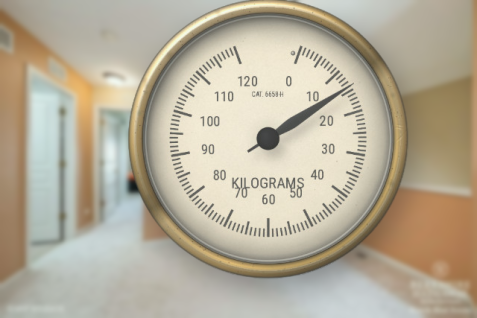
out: 14,kg
